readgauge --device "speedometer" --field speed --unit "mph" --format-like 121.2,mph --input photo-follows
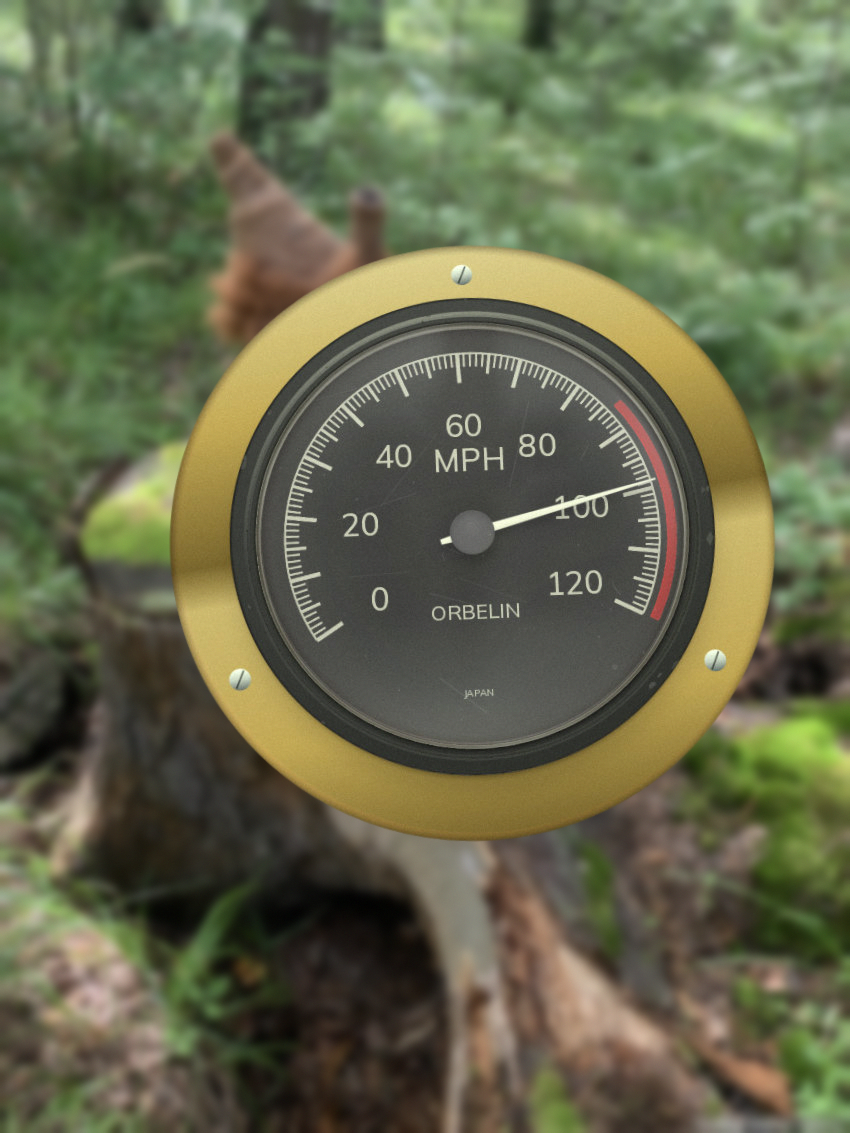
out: 99,mph
